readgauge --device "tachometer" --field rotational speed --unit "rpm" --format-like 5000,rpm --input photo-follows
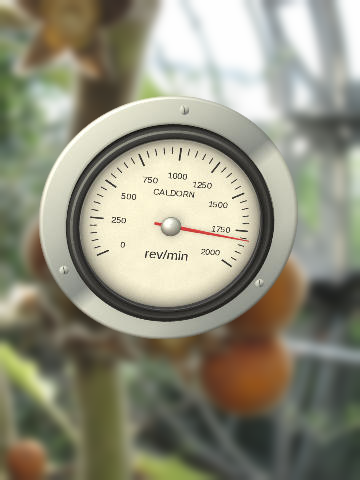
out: 1800,rpm
